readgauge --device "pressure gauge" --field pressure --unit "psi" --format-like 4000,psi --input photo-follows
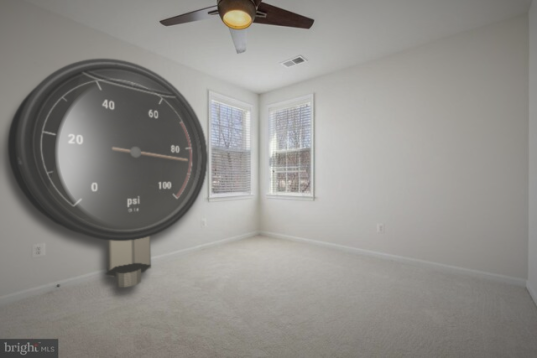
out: 85,psi
